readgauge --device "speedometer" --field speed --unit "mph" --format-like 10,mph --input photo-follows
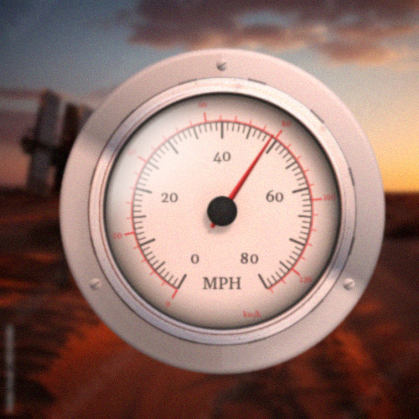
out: 49,mph
